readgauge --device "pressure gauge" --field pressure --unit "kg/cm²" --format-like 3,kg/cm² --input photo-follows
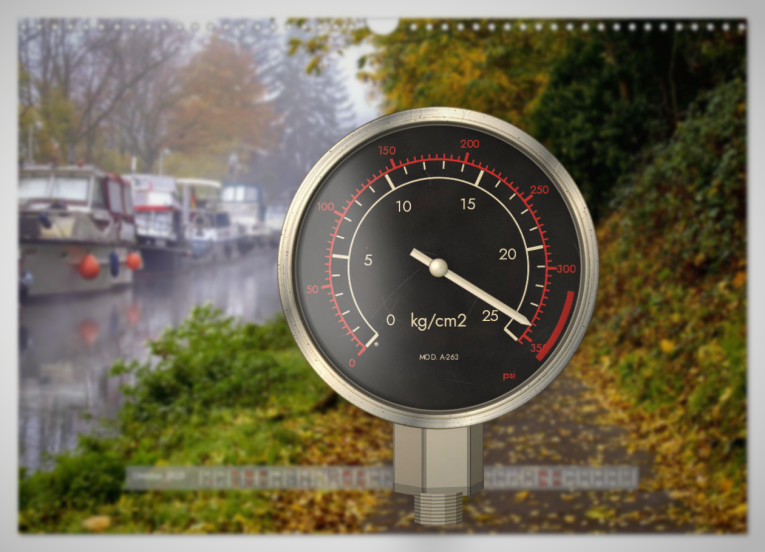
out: 24,kg/cm²
